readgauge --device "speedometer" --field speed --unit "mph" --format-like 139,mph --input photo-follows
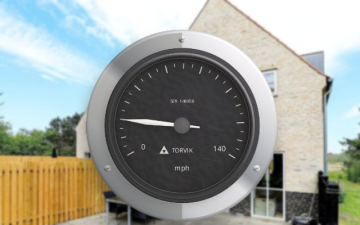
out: 20,mph
